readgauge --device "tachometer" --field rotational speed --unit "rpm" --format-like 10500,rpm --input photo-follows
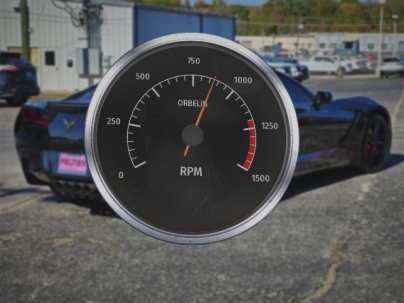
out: 875,rpm
